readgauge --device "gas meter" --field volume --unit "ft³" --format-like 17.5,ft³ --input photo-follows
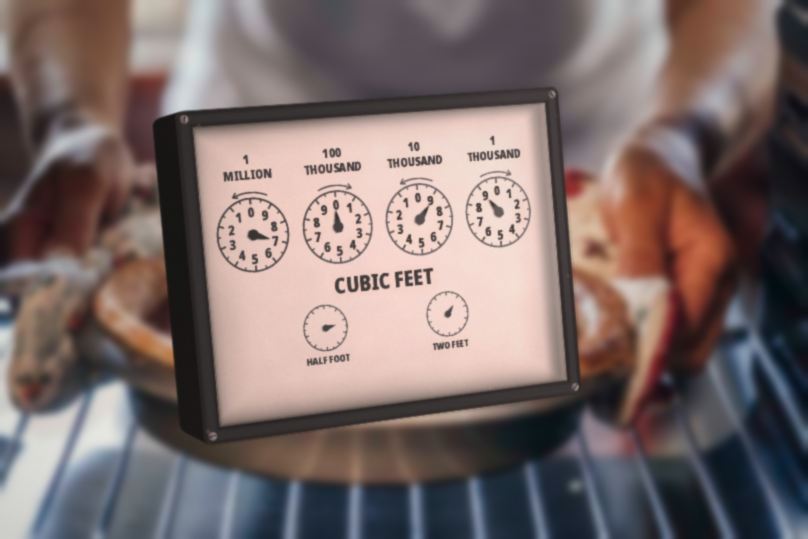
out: 698900,ft³
